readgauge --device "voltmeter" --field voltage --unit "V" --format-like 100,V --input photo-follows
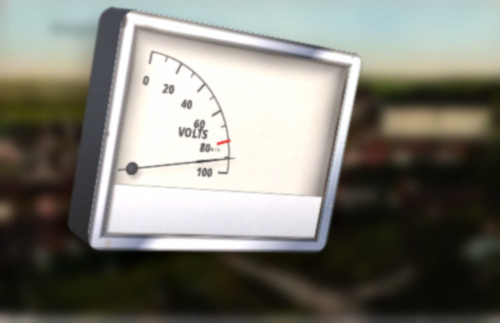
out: 90,V
